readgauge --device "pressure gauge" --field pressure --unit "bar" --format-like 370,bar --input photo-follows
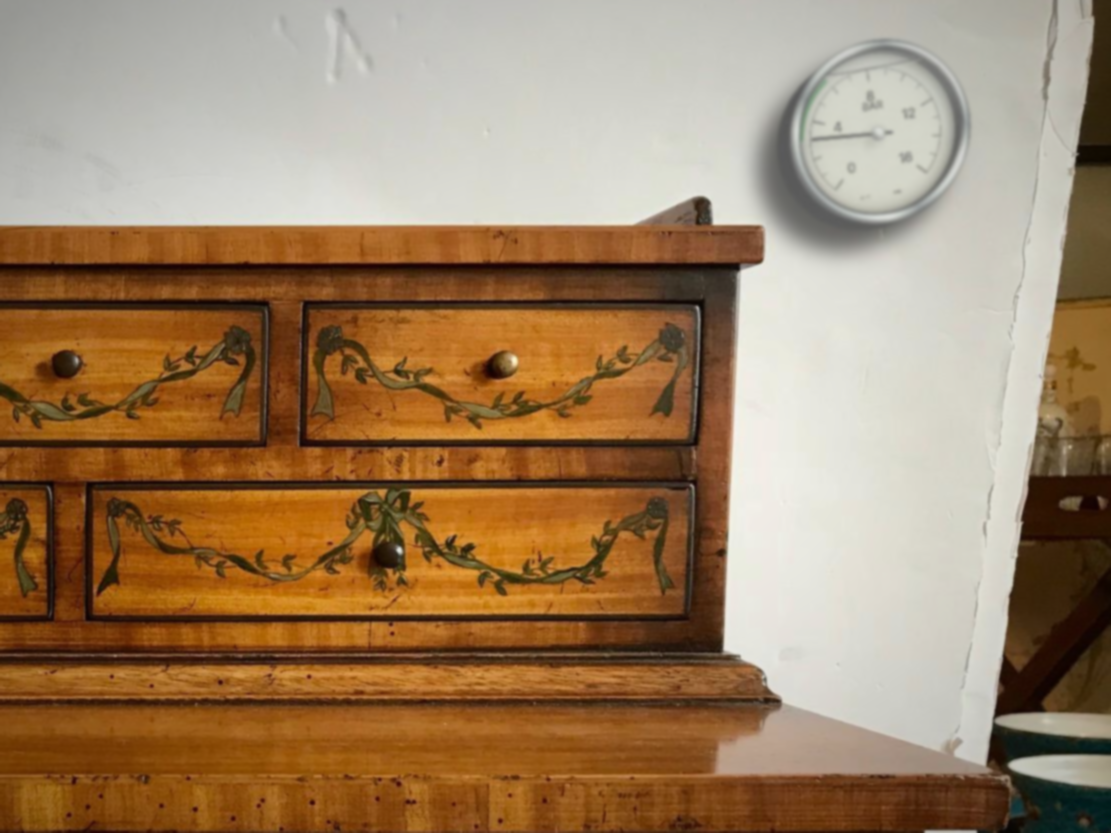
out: 3,bar
